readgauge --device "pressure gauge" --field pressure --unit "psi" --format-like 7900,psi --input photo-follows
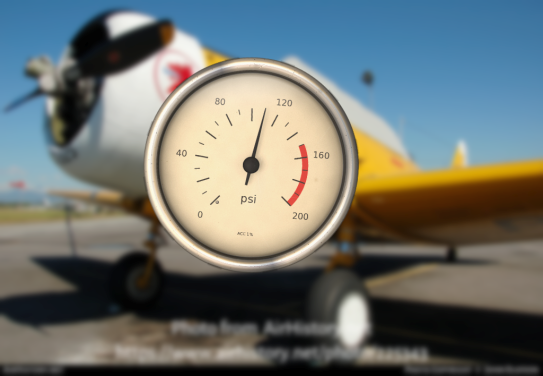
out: 110,psi
